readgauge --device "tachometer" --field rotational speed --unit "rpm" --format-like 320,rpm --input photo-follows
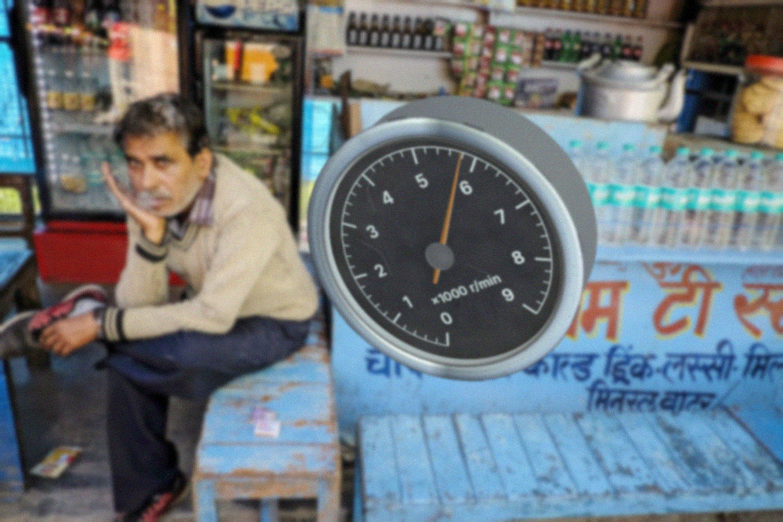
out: 5800,rpm
